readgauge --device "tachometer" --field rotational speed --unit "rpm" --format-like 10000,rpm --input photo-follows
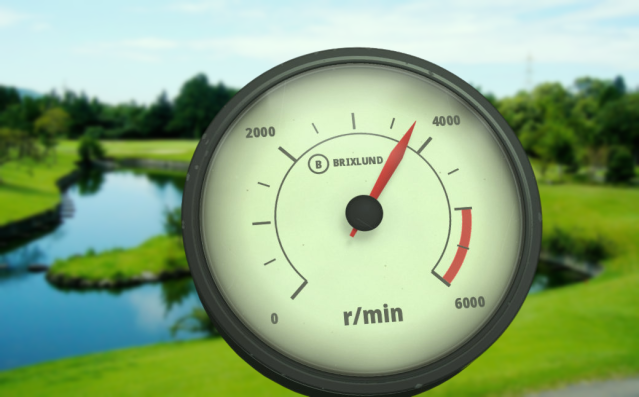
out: 3750,rpm
